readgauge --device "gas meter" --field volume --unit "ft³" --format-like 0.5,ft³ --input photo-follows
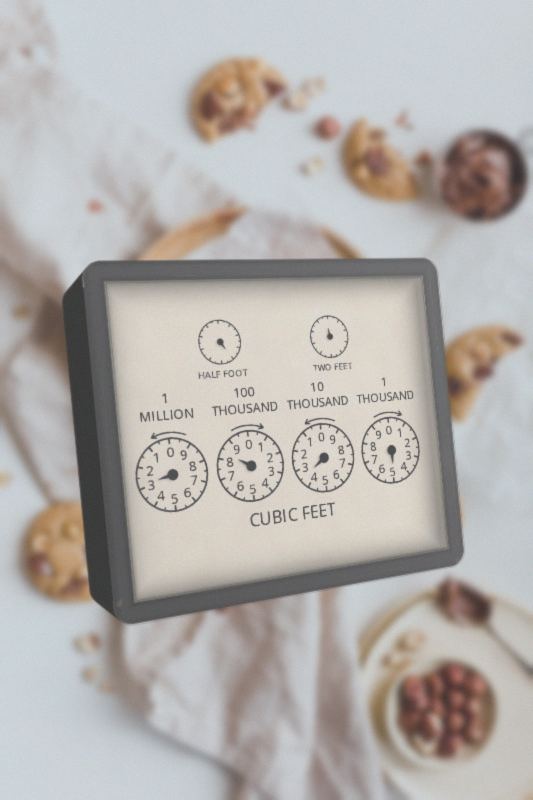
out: 283500,ft³
